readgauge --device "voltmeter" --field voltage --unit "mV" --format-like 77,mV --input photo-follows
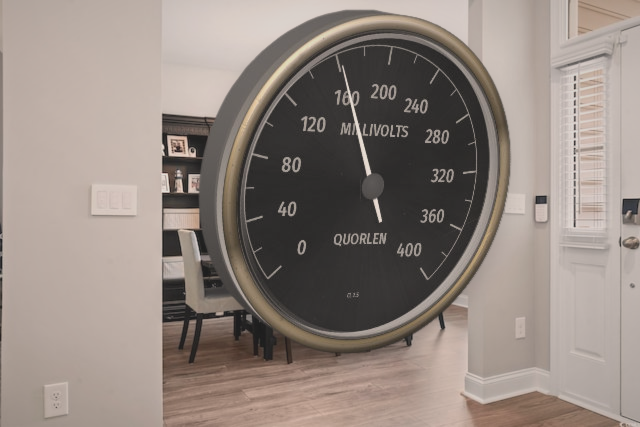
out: 160,mV
